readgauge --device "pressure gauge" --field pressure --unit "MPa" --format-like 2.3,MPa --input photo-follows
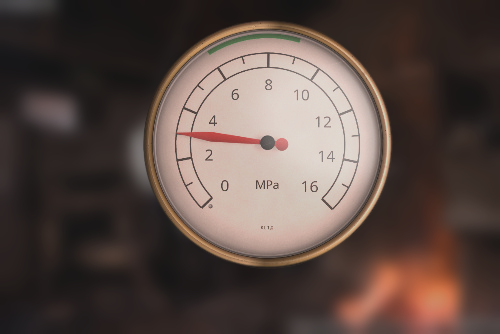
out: 3,MPa
